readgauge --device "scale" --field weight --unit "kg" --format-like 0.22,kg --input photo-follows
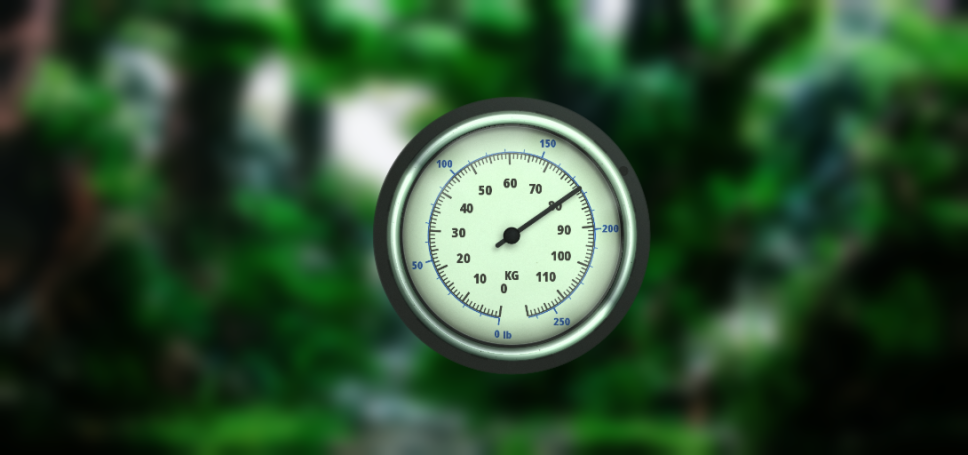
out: 80,kg
